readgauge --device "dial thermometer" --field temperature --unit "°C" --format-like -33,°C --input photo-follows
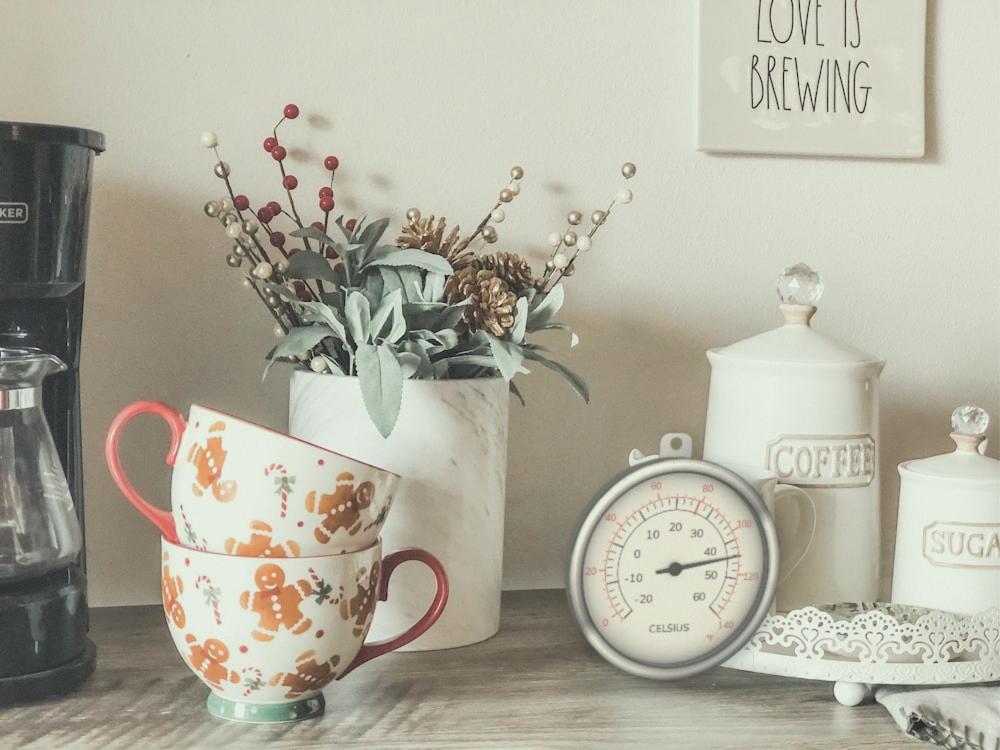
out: 44,°C
